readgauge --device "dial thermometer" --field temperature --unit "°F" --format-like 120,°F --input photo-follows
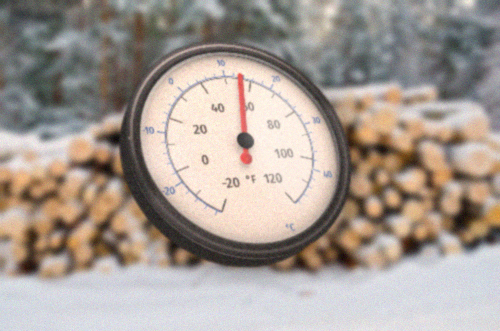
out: 55,°F
